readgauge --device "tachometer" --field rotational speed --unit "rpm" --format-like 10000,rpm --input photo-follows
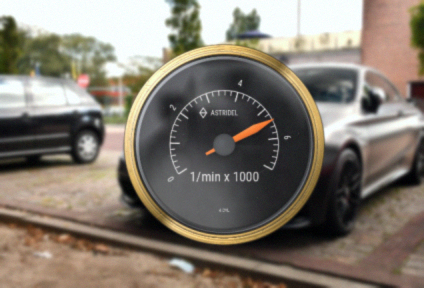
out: 5400,rpm
